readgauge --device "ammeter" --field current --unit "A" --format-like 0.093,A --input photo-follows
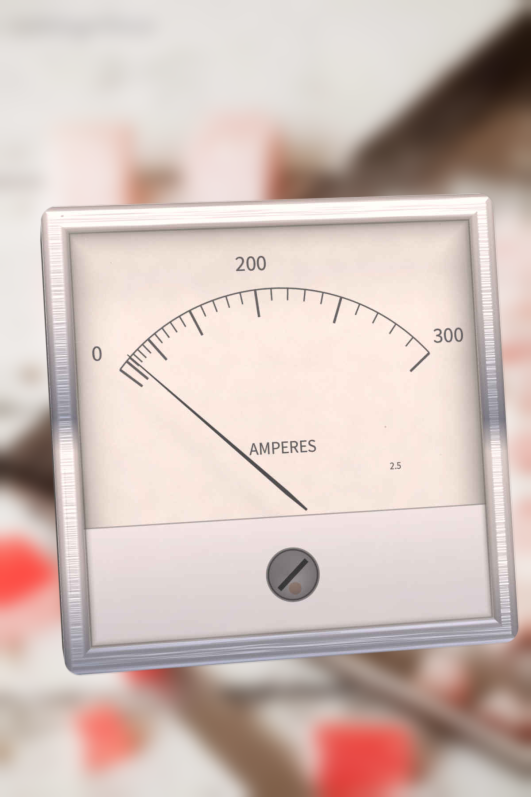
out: 60,A
